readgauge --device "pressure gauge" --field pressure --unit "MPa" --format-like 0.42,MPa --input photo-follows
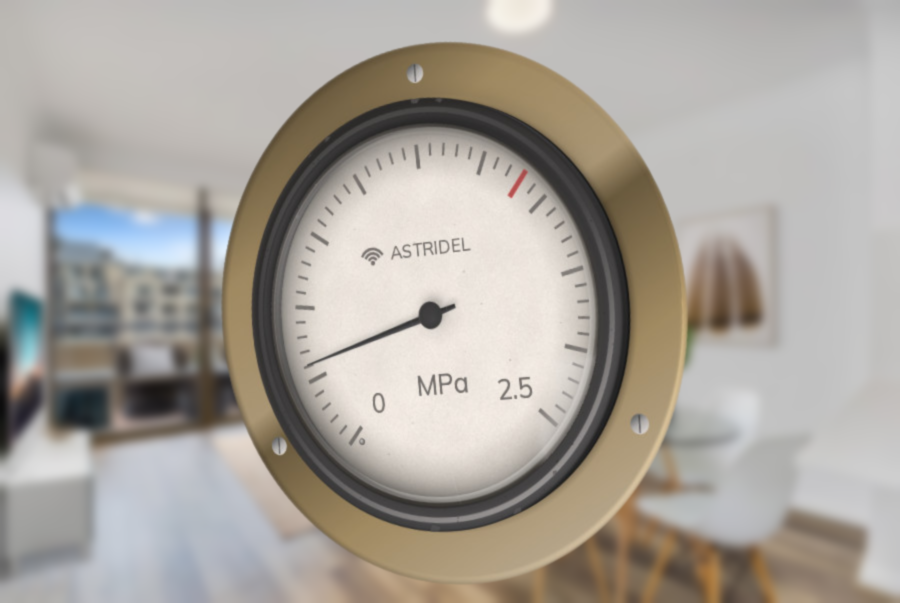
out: 0.3,MPa
